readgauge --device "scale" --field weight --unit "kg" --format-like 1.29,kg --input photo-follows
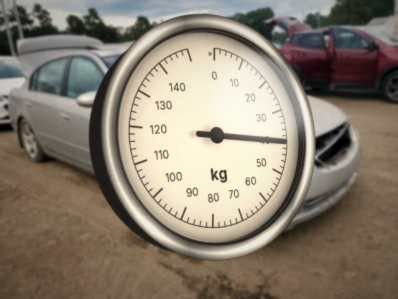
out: 40,kg
